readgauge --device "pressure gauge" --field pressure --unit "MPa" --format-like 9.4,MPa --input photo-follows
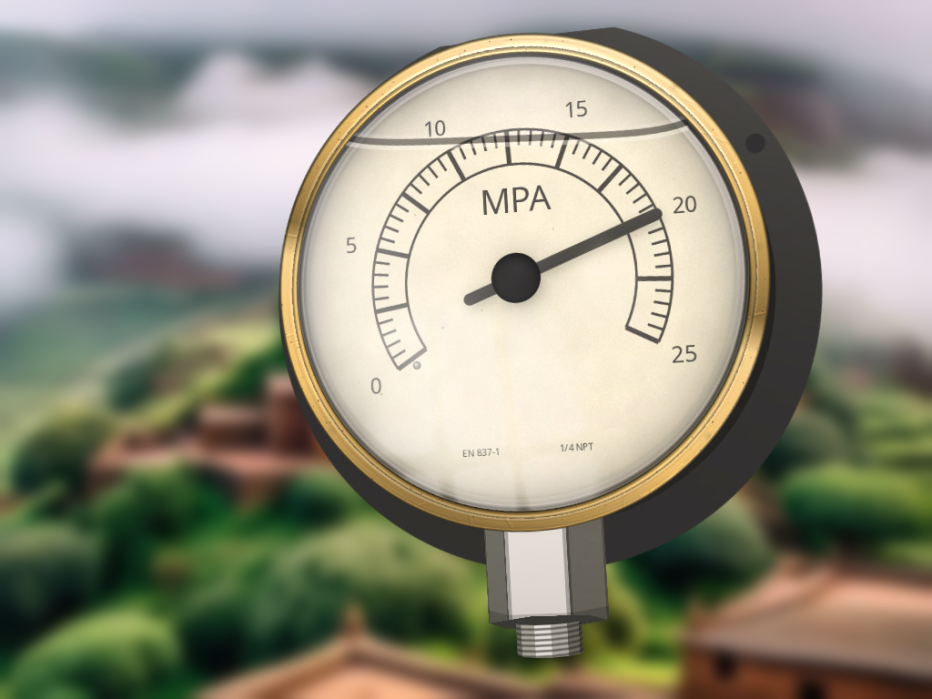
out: 20,MPa
